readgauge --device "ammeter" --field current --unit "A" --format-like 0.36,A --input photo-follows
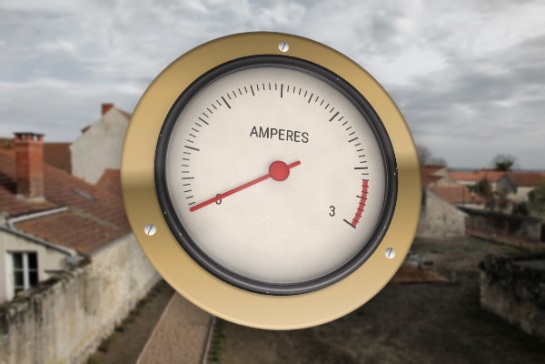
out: 0,A
